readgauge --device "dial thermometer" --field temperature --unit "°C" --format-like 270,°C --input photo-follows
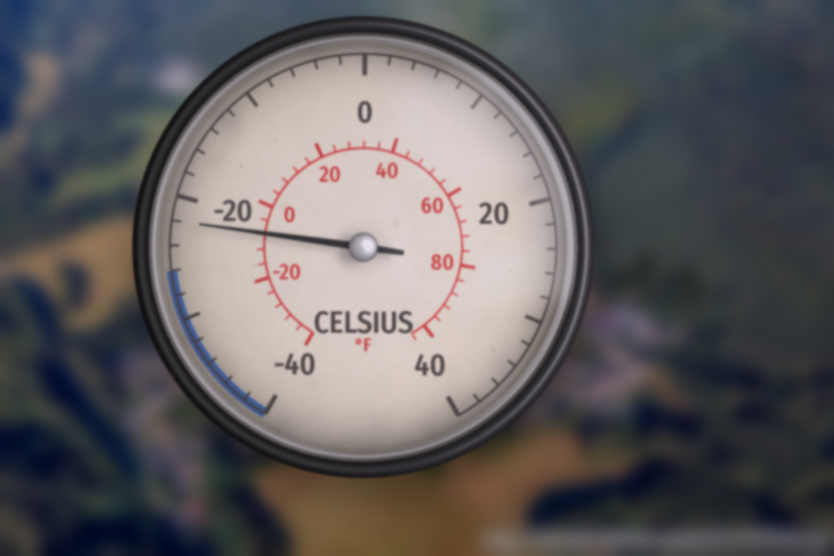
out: -22,°C
